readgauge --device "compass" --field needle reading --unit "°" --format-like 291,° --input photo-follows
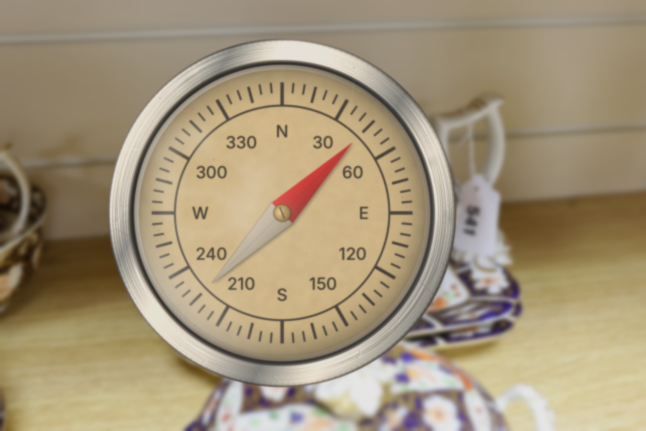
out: 45,°
